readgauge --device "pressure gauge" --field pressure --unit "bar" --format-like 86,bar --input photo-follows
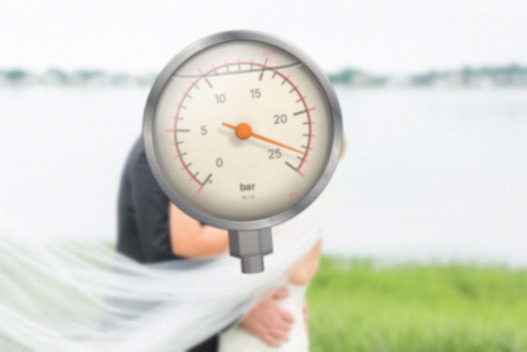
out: 23.5,bar
